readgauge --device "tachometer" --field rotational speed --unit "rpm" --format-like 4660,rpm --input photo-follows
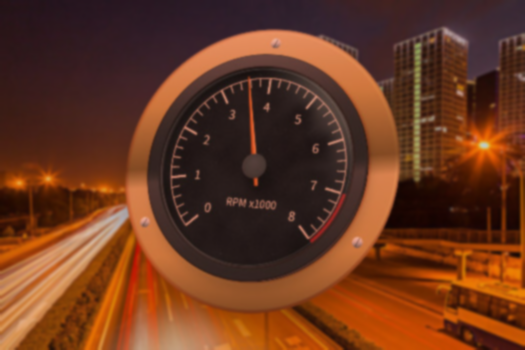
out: 3600,rpm
